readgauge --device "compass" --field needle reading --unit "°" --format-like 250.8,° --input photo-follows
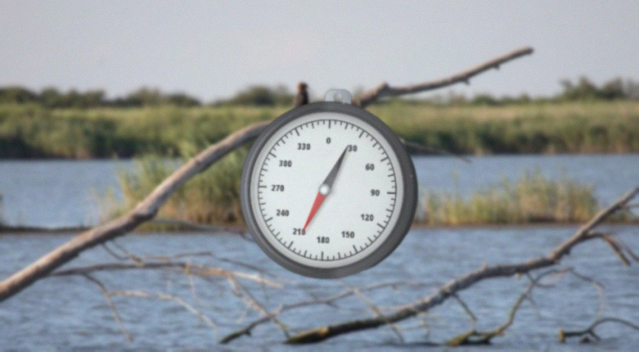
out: 205,°
